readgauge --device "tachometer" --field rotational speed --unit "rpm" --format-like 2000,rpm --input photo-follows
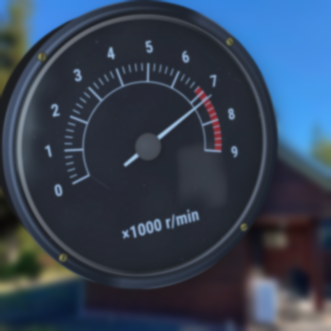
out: 7200,rpm
